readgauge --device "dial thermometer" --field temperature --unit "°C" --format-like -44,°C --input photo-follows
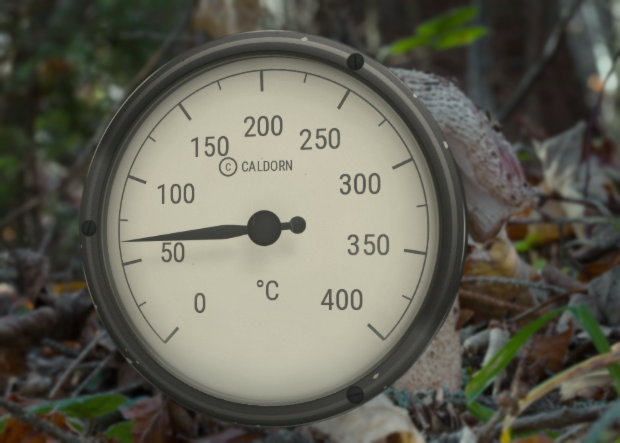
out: 62.5,°C
